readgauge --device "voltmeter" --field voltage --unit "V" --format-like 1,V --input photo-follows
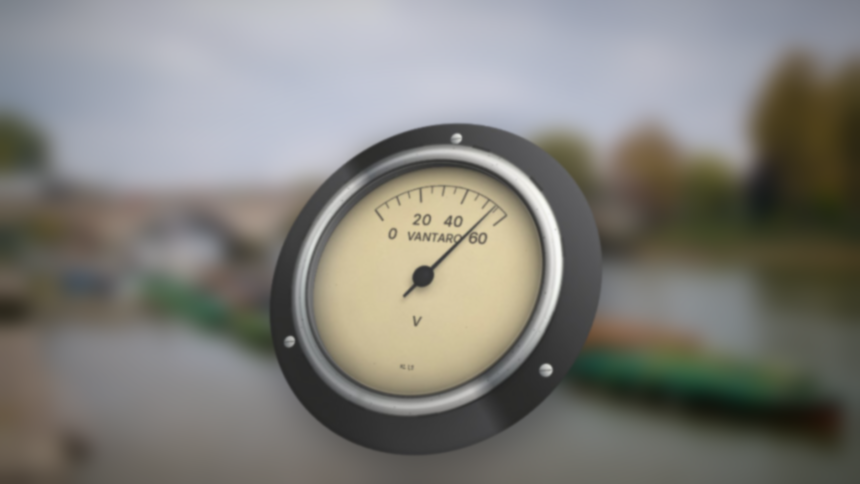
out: 55,V
